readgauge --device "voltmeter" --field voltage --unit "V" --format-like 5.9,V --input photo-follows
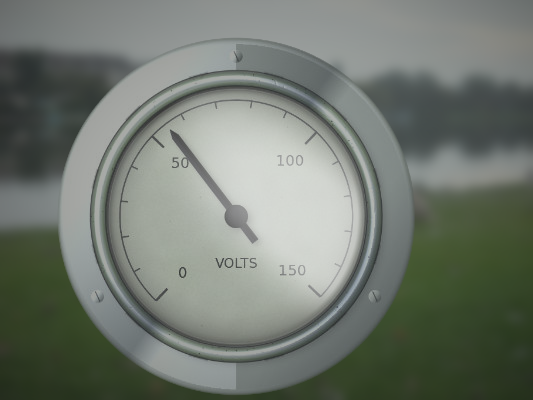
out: 55,V
